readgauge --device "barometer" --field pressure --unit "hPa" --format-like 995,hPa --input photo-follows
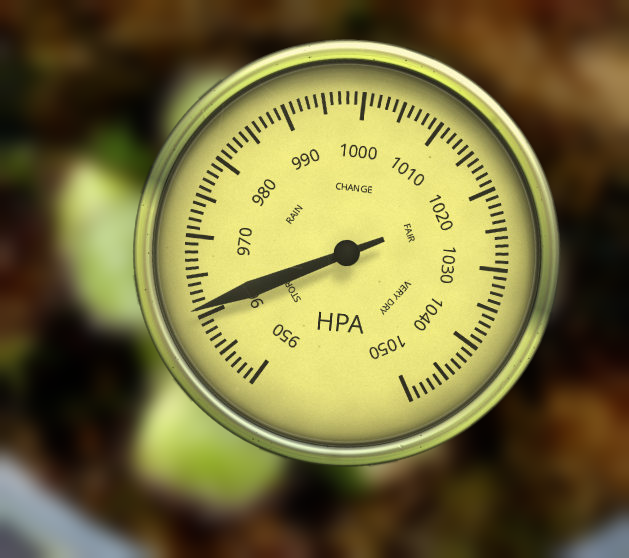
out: 961,hPa
